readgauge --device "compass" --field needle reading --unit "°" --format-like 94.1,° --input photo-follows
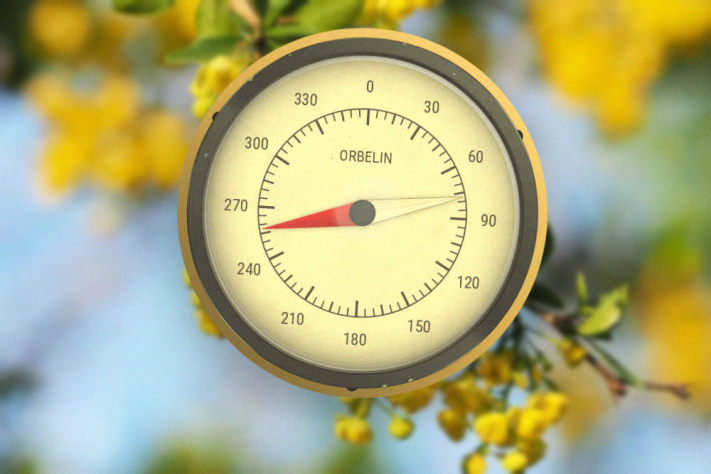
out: 257.5,°
